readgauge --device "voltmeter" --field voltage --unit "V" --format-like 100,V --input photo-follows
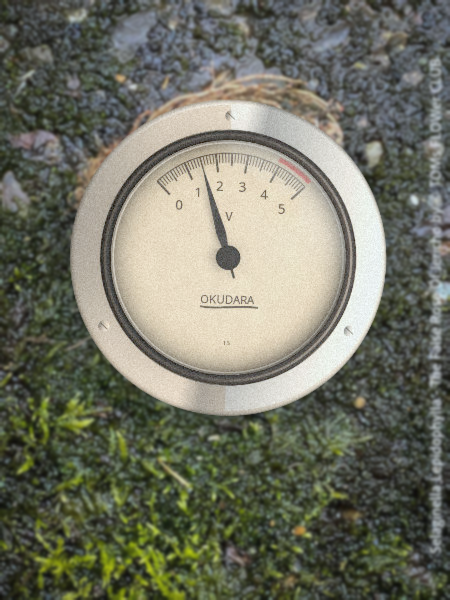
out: 1.5,V
